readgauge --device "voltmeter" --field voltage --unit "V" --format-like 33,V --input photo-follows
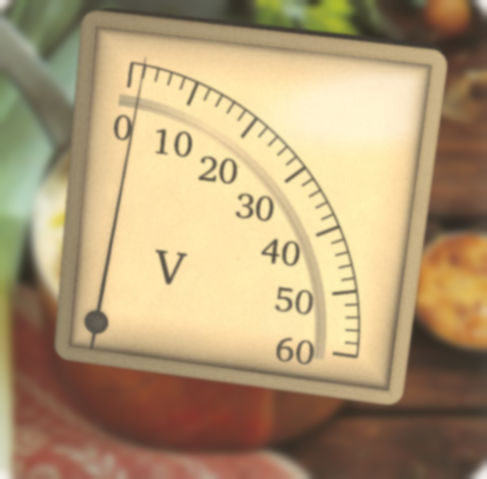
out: 2,V
